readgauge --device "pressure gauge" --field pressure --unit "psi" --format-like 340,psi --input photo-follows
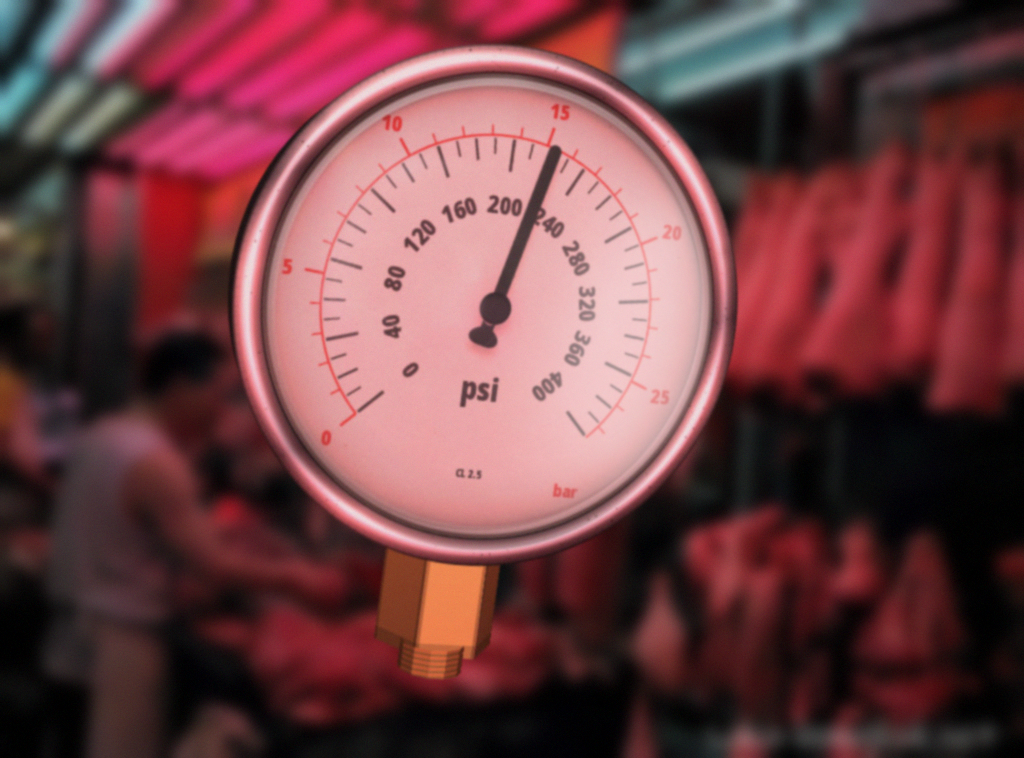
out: 220,psi
